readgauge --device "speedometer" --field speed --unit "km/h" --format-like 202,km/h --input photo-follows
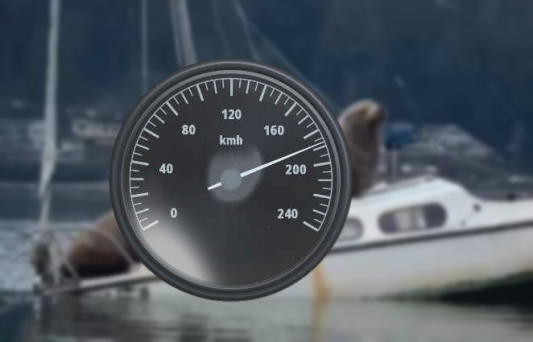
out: 187.5,km/h
